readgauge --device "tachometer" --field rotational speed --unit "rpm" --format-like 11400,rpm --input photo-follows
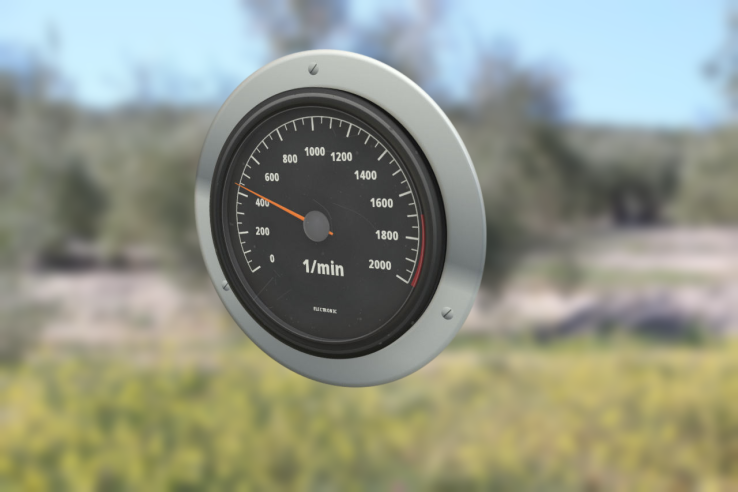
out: 450,rpm
